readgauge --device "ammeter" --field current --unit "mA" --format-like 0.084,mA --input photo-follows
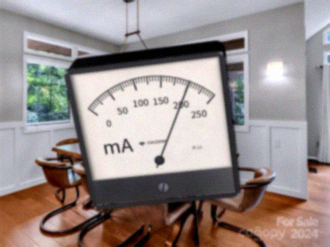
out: 200,mA
